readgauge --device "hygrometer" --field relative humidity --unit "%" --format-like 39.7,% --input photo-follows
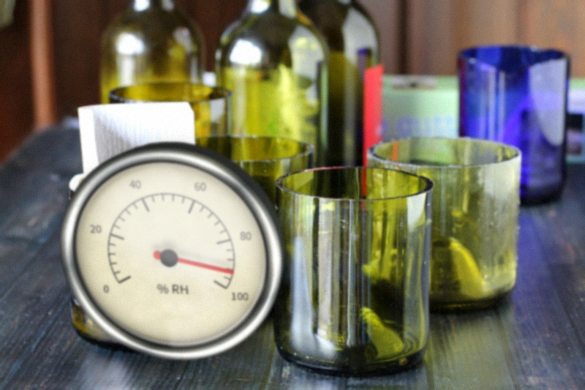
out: 92,%
